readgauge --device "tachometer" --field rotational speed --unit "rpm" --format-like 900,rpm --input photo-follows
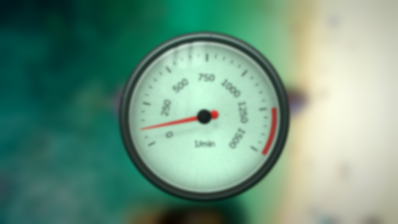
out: 100,rpm
